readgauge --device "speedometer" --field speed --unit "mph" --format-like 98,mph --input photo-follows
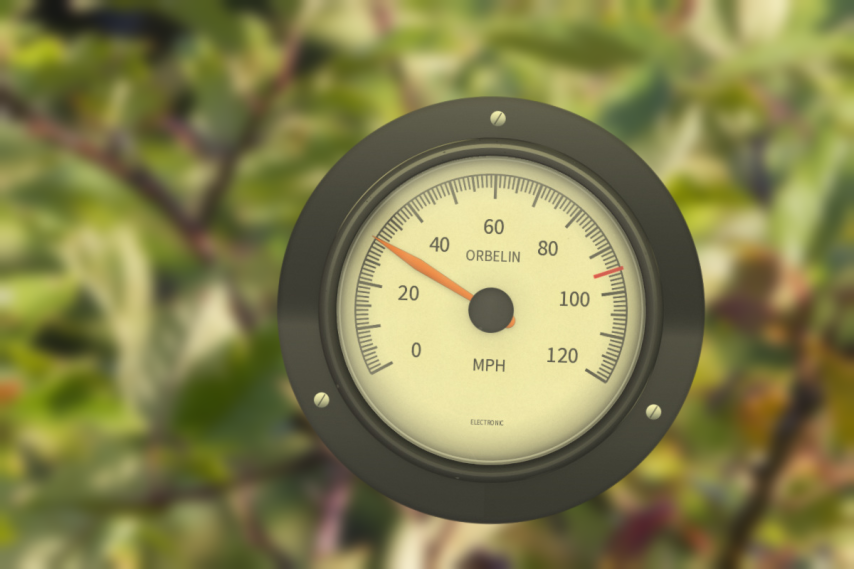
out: 30,mph
